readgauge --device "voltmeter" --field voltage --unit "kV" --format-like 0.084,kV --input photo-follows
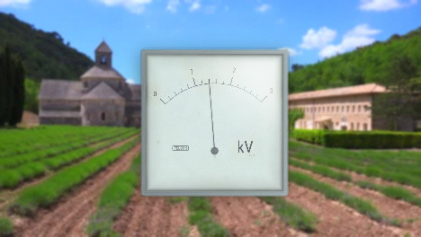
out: 1.4,kV
